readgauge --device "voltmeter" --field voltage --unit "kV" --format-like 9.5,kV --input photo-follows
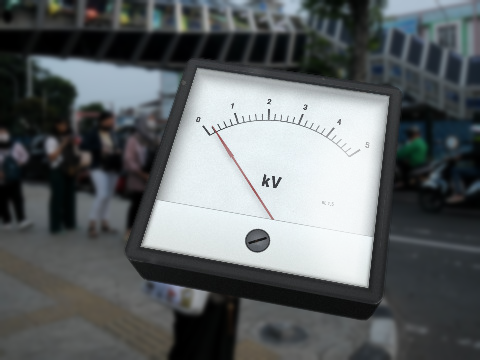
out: 0.2,kV
